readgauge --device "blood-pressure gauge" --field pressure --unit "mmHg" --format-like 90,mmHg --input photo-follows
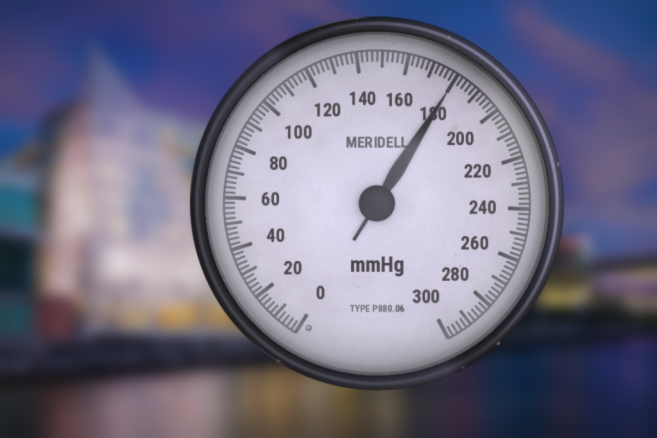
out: 180,mmHg
